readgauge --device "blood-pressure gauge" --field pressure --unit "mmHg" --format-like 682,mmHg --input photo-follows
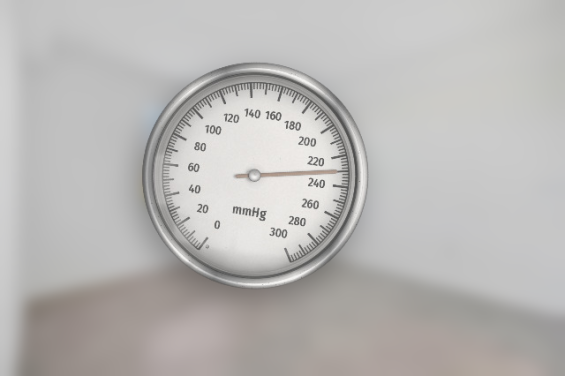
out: 230,mmHg
